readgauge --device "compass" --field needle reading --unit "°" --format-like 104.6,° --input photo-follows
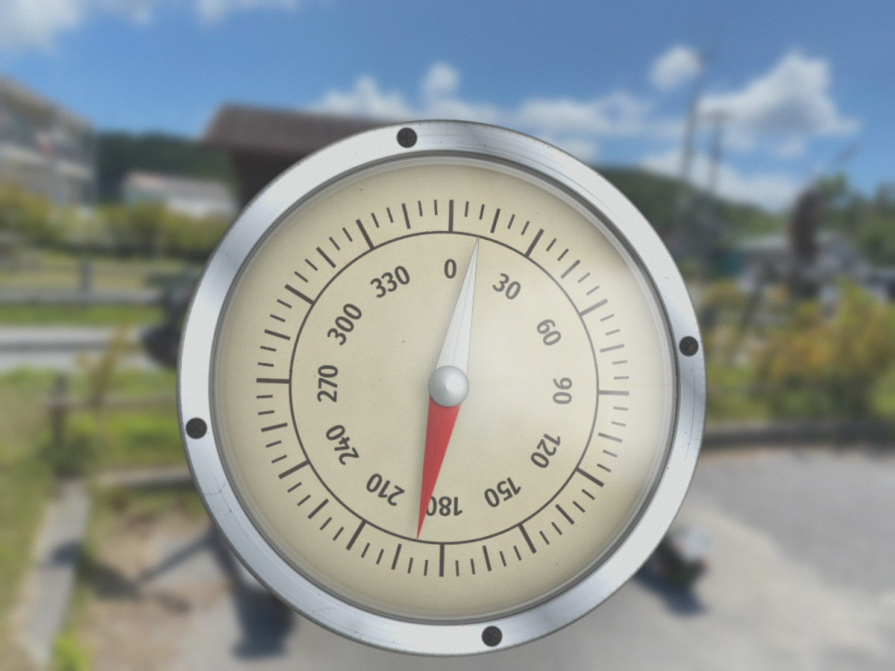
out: 190,°
